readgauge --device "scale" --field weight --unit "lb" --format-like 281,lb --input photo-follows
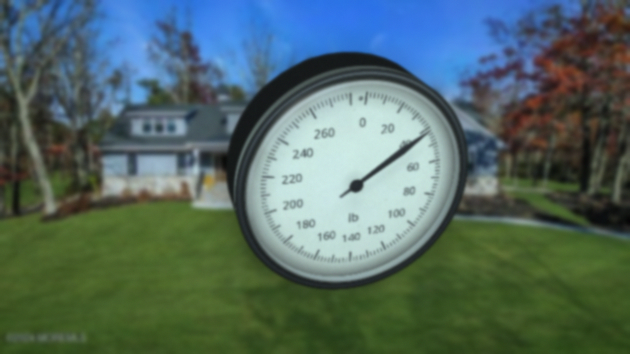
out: 40,lb
